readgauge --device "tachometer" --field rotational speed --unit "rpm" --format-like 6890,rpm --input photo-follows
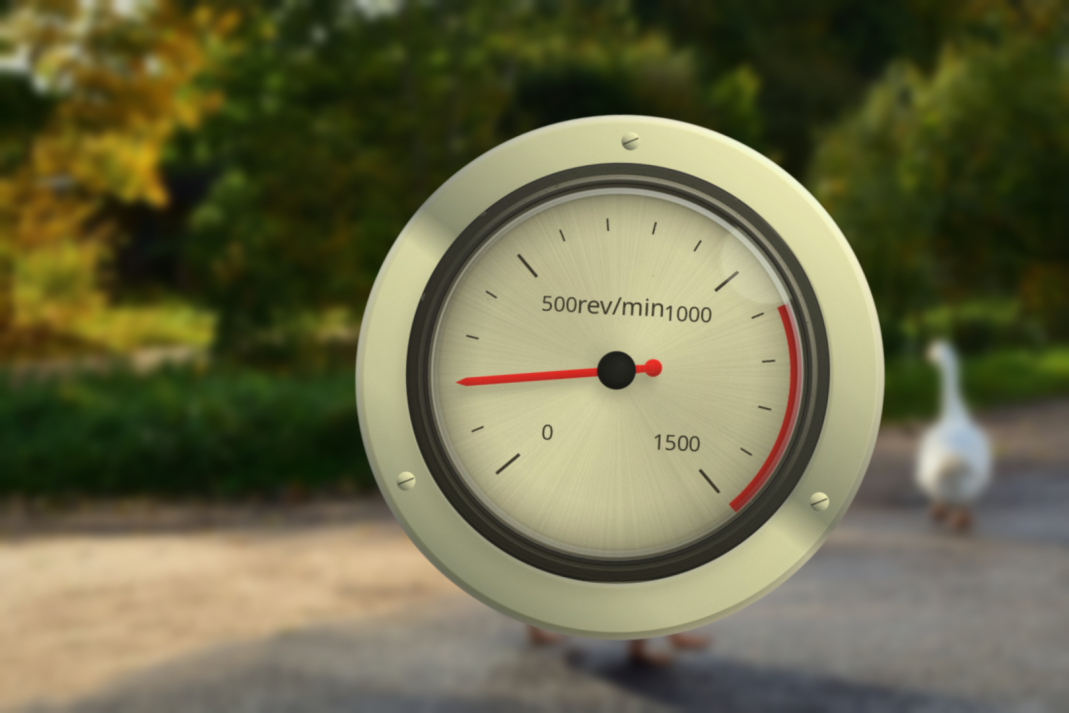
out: 200,rpm
